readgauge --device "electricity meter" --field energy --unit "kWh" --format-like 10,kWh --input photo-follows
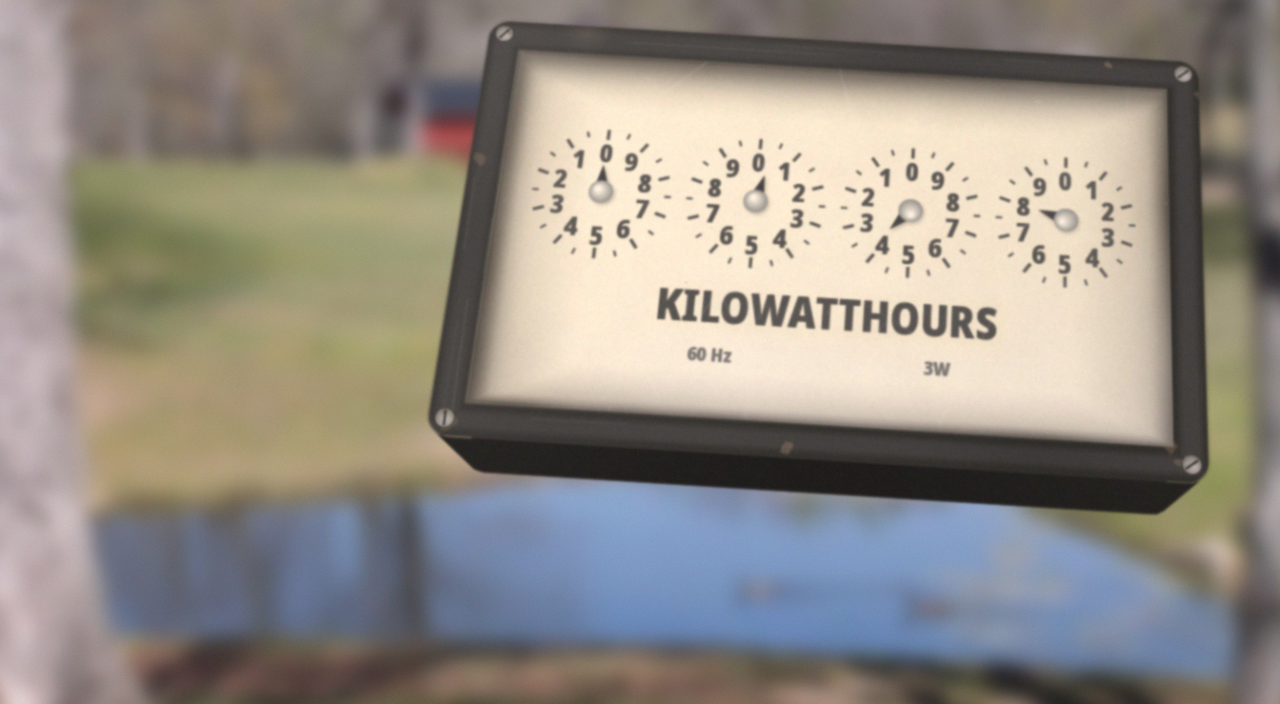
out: 38,kWh
